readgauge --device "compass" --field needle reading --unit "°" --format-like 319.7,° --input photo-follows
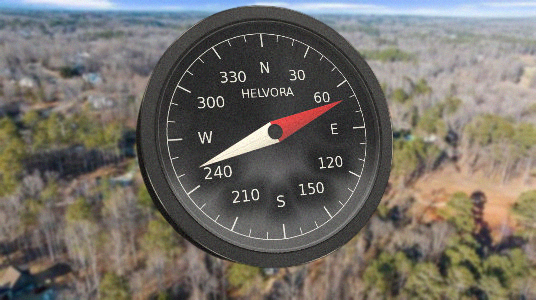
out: 70,°
